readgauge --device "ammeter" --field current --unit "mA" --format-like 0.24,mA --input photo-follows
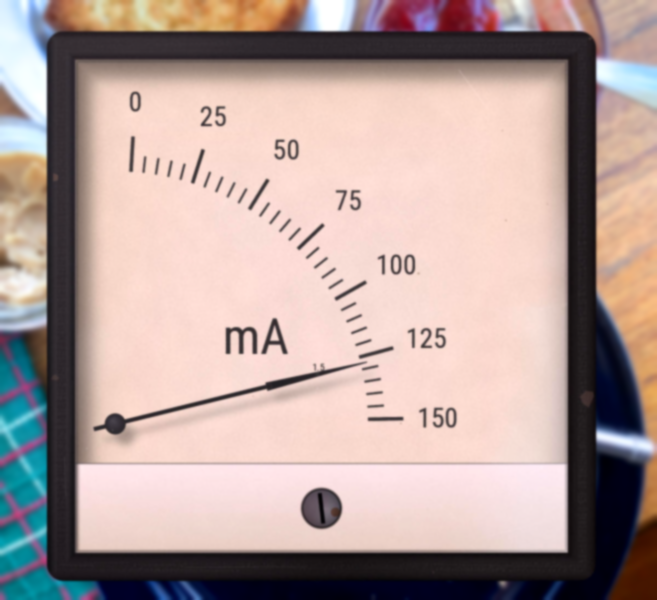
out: 127.5,mA
